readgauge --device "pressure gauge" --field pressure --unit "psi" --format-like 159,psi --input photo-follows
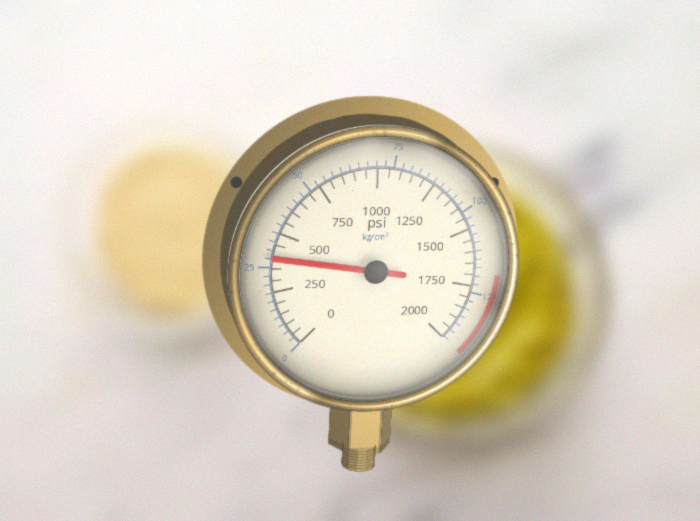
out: 400,psi
